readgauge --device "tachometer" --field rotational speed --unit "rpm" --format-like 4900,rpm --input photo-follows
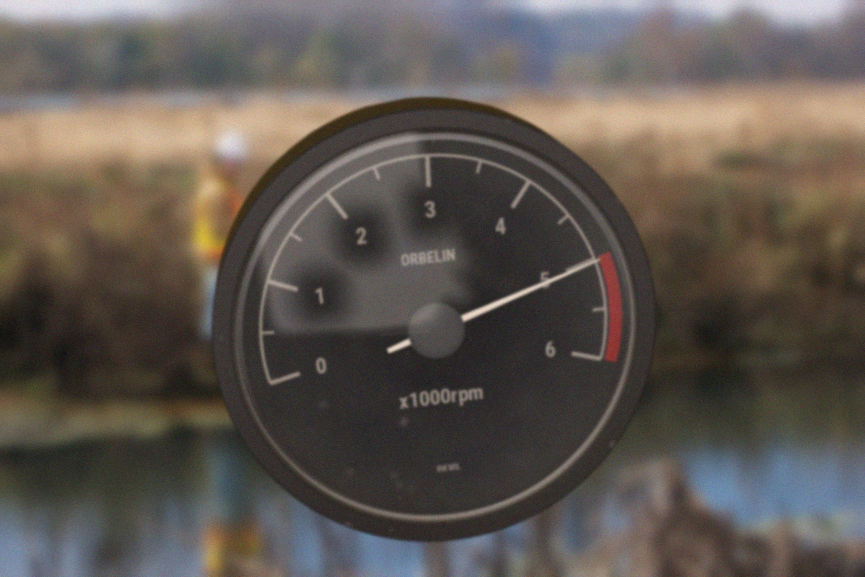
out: 5000,rpm
